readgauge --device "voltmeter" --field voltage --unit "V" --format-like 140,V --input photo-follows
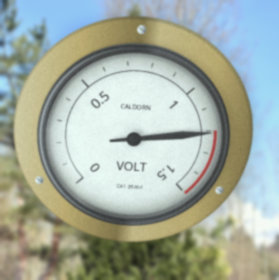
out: 1.2,V
